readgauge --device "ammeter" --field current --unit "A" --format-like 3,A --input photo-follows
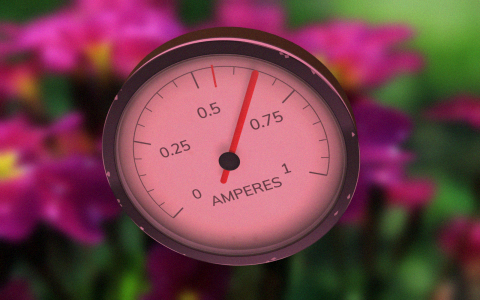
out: 0.65,A
